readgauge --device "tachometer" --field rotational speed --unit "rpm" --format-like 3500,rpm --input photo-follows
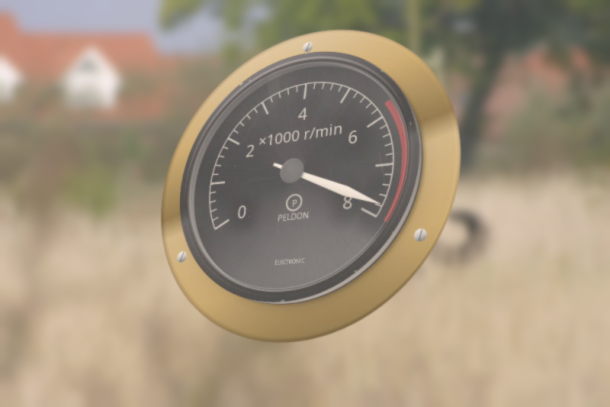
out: 7800,rpm
